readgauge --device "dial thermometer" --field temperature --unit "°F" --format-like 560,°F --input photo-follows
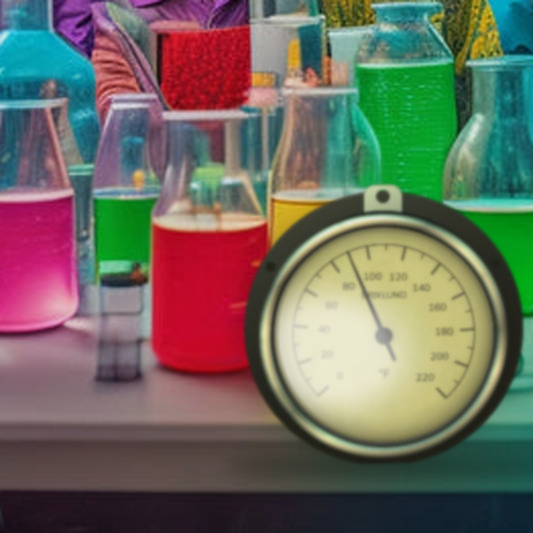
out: 90,°F
